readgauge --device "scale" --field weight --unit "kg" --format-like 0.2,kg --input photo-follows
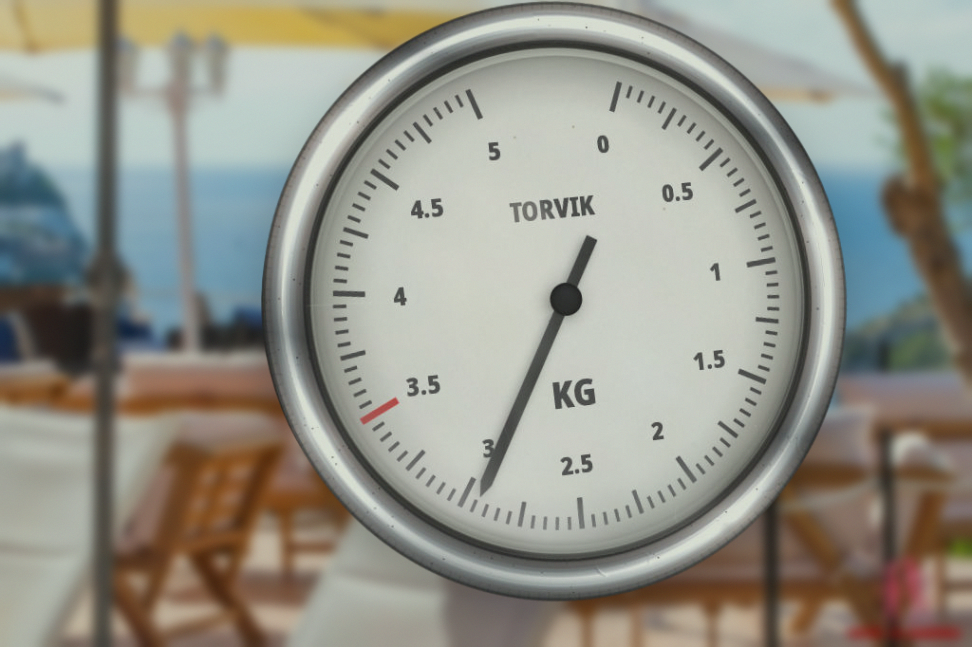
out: 2.95,kg
